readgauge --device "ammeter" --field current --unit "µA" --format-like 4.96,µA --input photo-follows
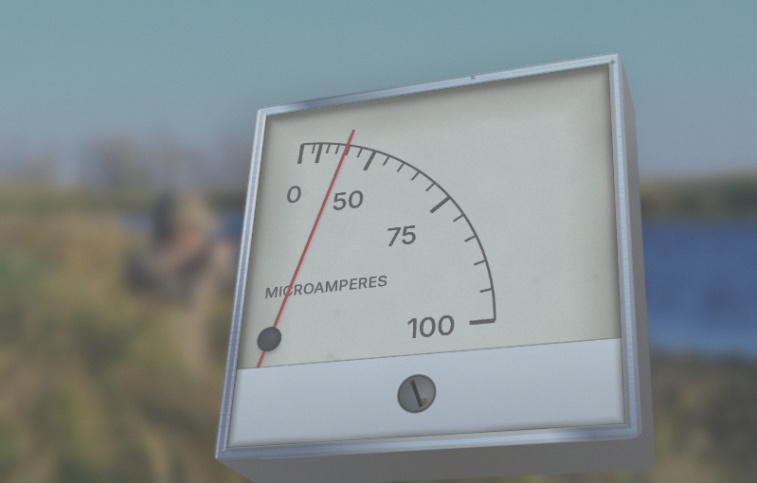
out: 40,µA
